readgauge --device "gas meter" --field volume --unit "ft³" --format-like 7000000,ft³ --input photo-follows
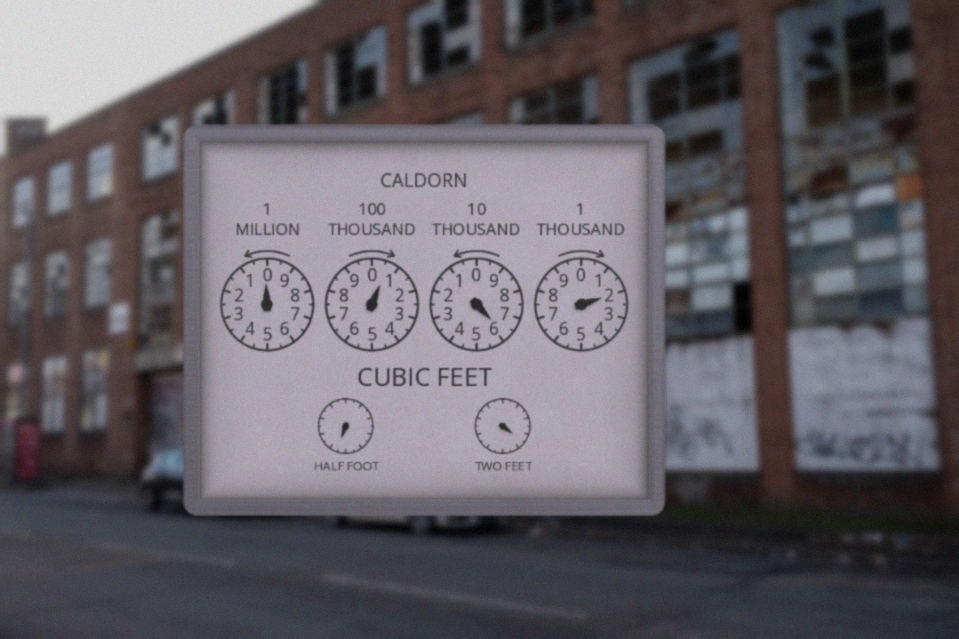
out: 6200,ft³
